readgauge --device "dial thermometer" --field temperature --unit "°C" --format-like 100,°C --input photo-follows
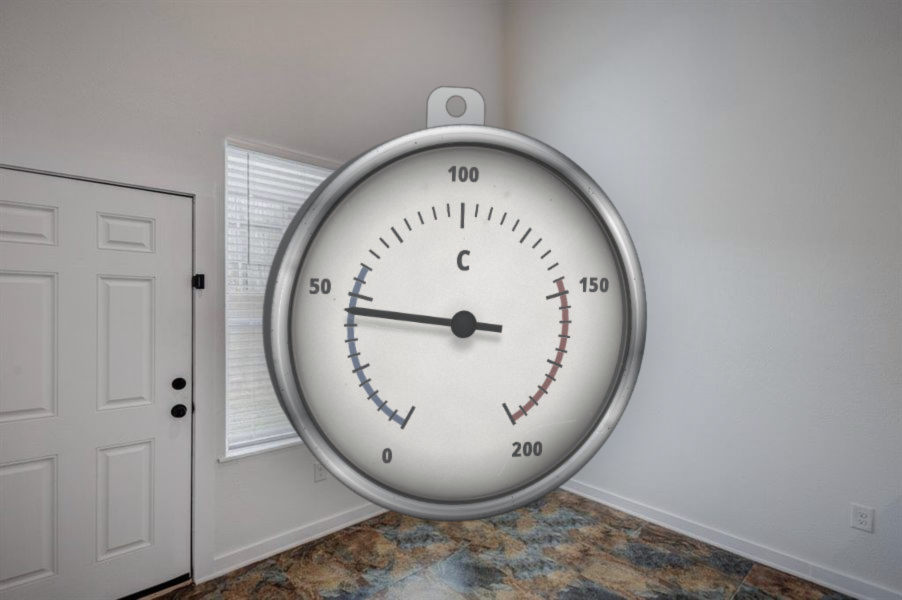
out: 45,°C
